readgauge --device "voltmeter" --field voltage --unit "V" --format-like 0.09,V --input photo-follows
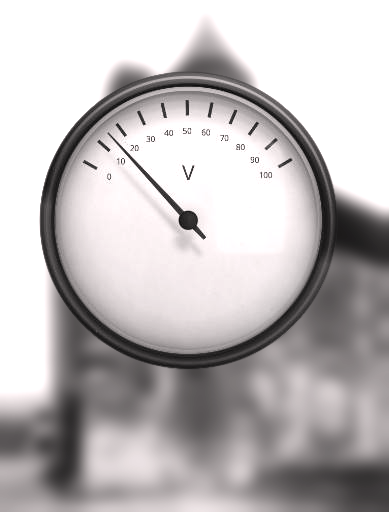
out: 15,V
